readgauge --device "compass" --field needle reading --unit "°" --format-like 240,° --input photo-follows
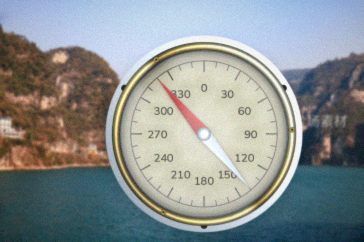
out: 320,°
